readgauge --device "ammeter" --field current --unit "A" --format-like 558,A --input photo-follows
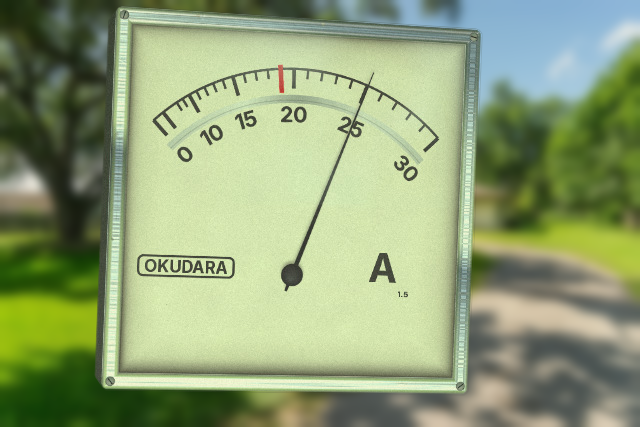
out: 25,A
